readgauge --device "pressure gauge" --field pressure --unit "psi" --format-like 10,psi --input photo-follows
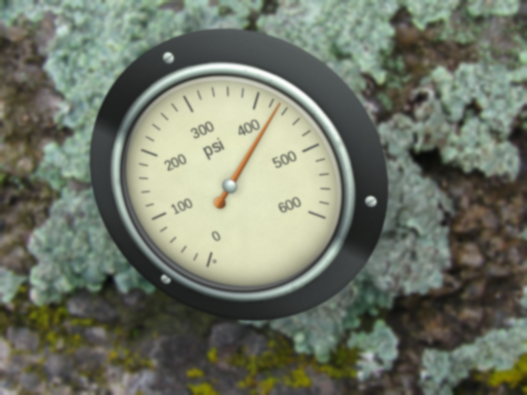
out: 430,psi
